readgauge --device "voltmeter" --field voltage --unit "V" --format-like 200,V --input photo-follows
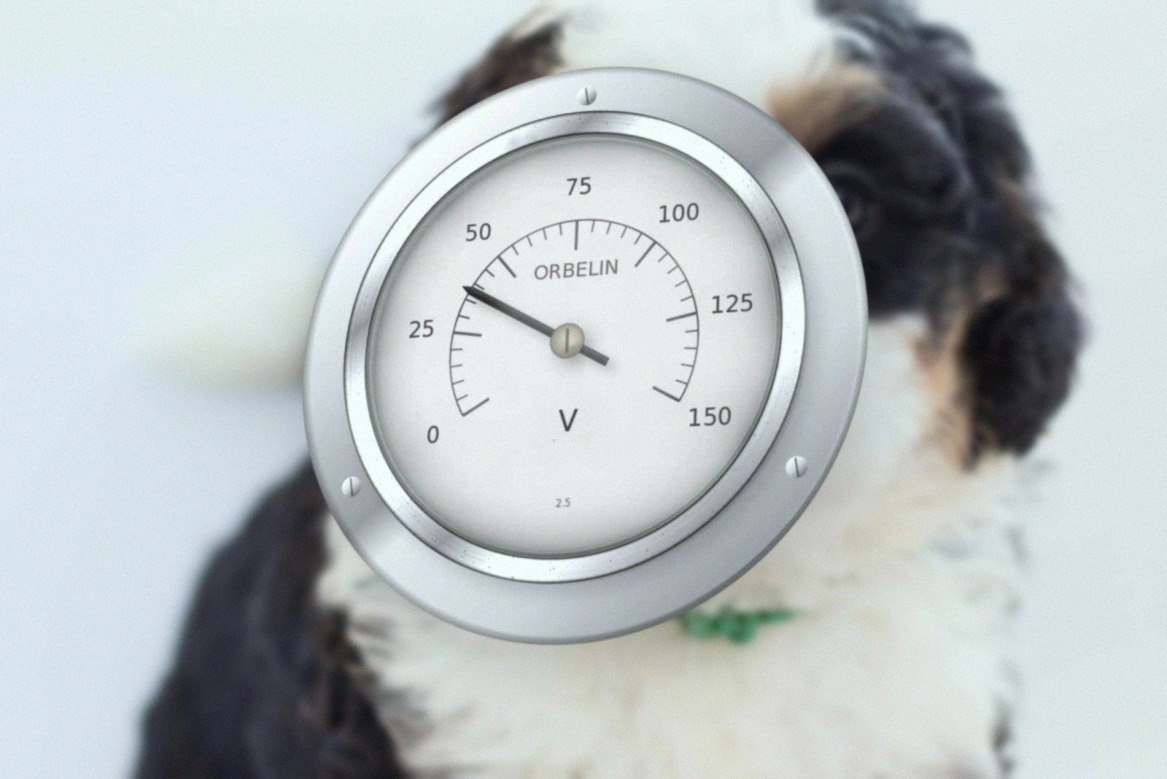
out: 37.5,V
